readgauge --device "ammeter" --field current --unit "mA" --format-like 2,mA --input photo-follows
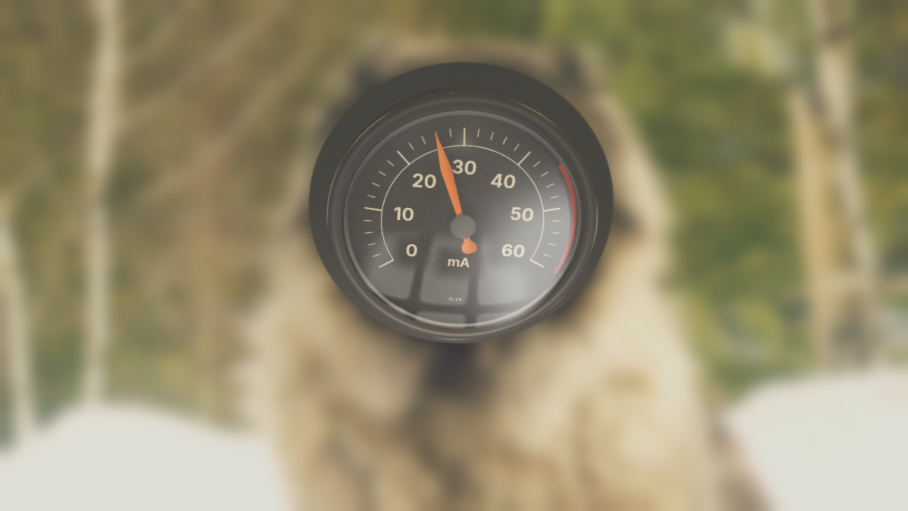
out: 26,mA
